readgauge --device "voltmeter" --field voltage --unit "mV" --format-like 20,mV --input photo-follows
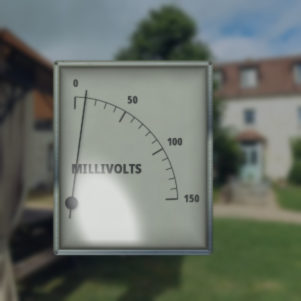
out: 10,mV
